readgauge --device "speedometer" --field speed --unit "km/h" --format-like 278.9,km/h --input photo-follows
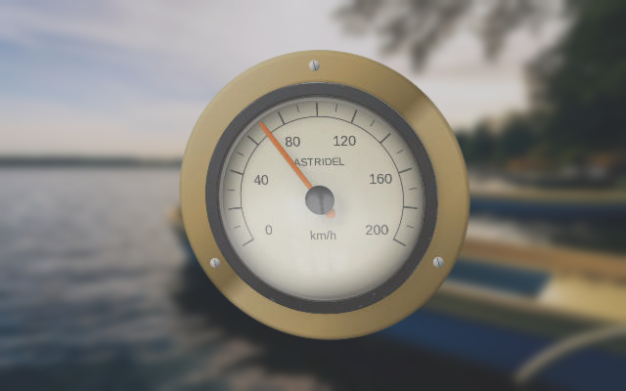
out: 70,km/h
